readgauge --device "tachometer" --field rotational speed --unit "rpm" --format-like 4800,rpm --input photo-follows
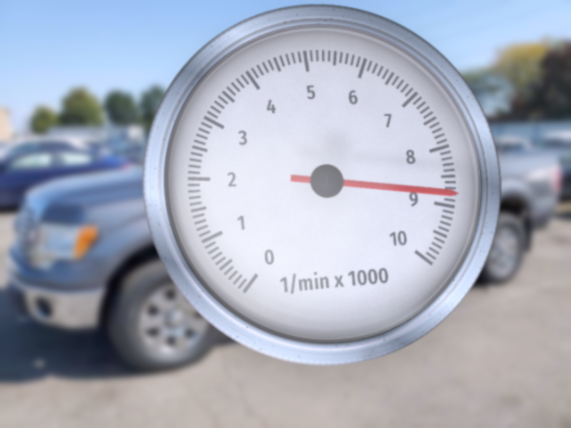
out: 8800,rpm
